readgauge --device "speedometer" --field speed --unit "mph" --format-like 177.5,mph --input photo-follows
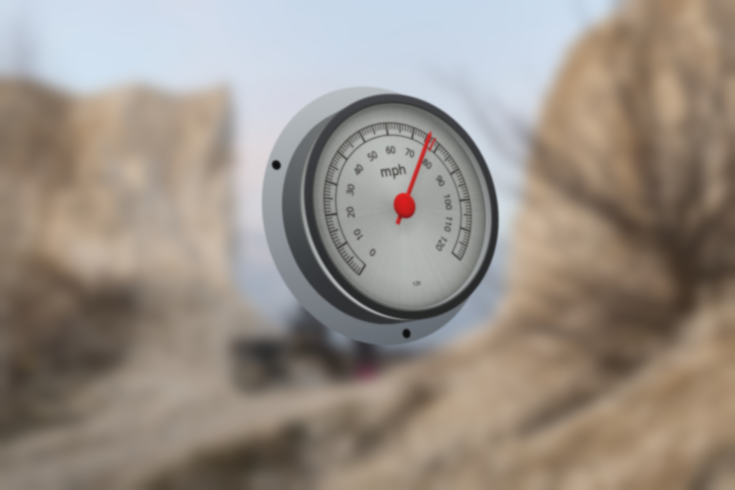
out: 75,mph
